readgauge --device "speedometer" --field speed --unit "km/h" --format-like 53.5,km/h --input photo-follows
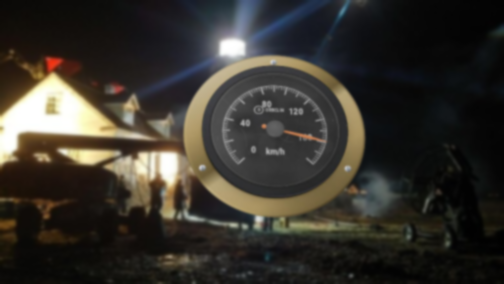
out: 160,km/h
